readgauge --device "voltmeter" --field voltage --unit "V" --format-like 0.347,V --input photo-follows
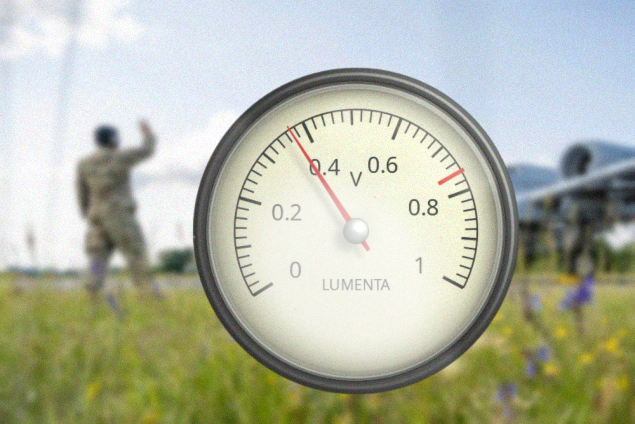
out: 0.37,V
